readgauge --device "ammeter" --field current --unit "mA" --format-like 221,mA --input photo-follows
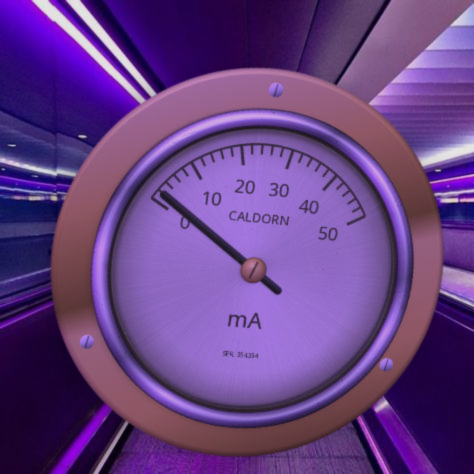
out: 2,mA
